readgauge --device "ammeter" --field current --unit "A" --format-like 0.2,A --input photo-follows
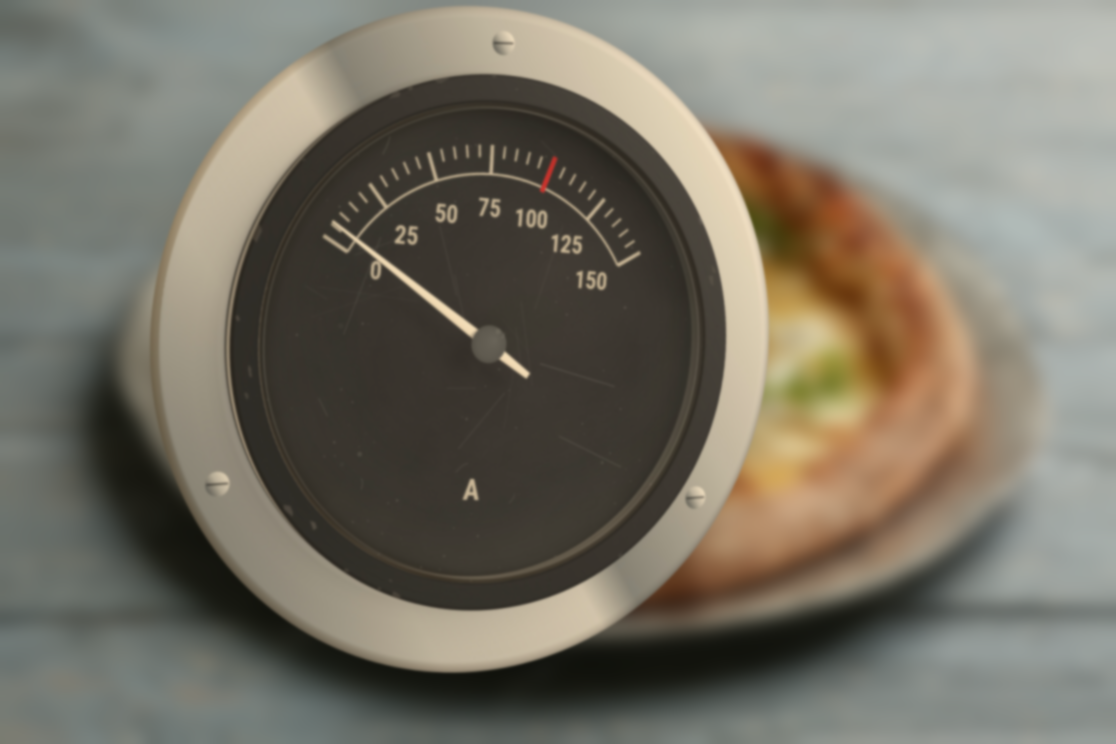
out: 5,A
